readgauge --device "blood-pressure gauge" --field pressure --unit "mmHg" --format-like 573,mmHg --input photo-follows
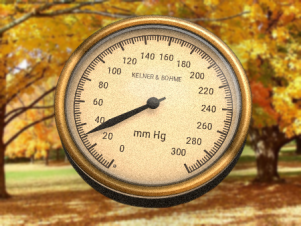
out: 30,mmHg
